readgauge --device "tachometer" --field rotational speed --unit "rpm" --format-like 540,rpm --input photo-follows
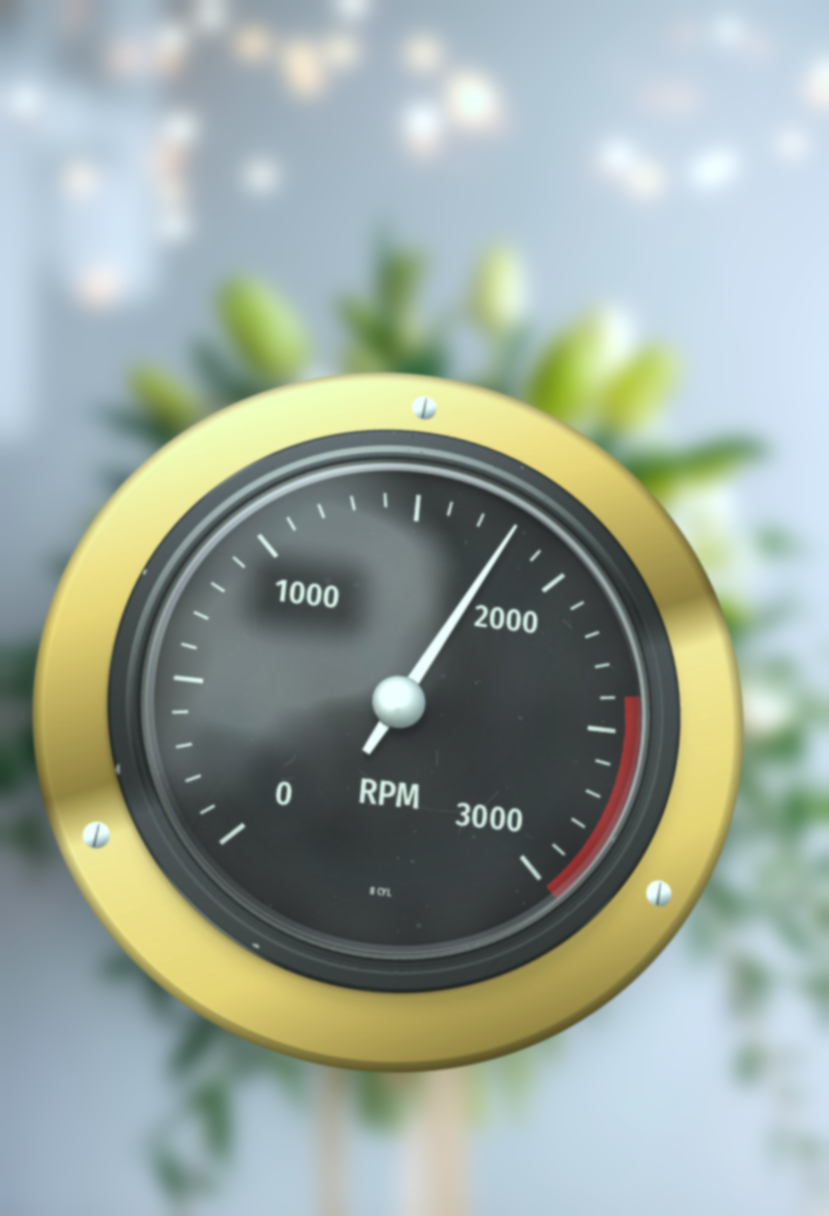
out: 1800,rpm
